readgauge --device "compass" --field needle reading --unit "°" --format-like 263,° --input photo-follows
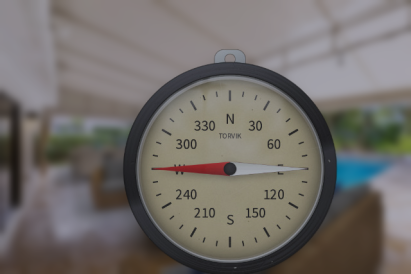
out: 270,°
